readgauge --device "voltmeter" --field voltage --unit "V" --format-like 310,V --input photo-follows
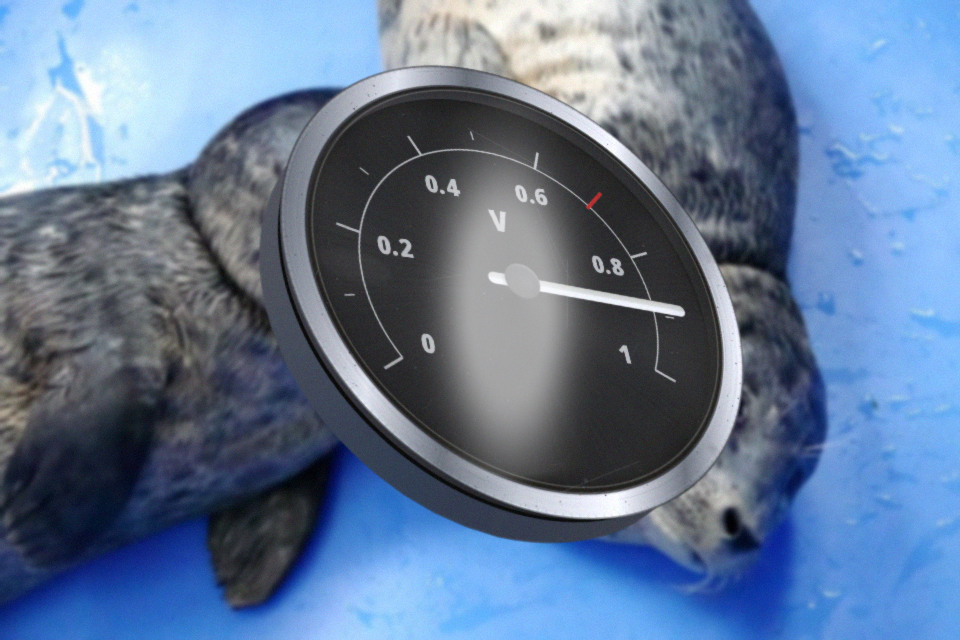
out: 0.9,V
